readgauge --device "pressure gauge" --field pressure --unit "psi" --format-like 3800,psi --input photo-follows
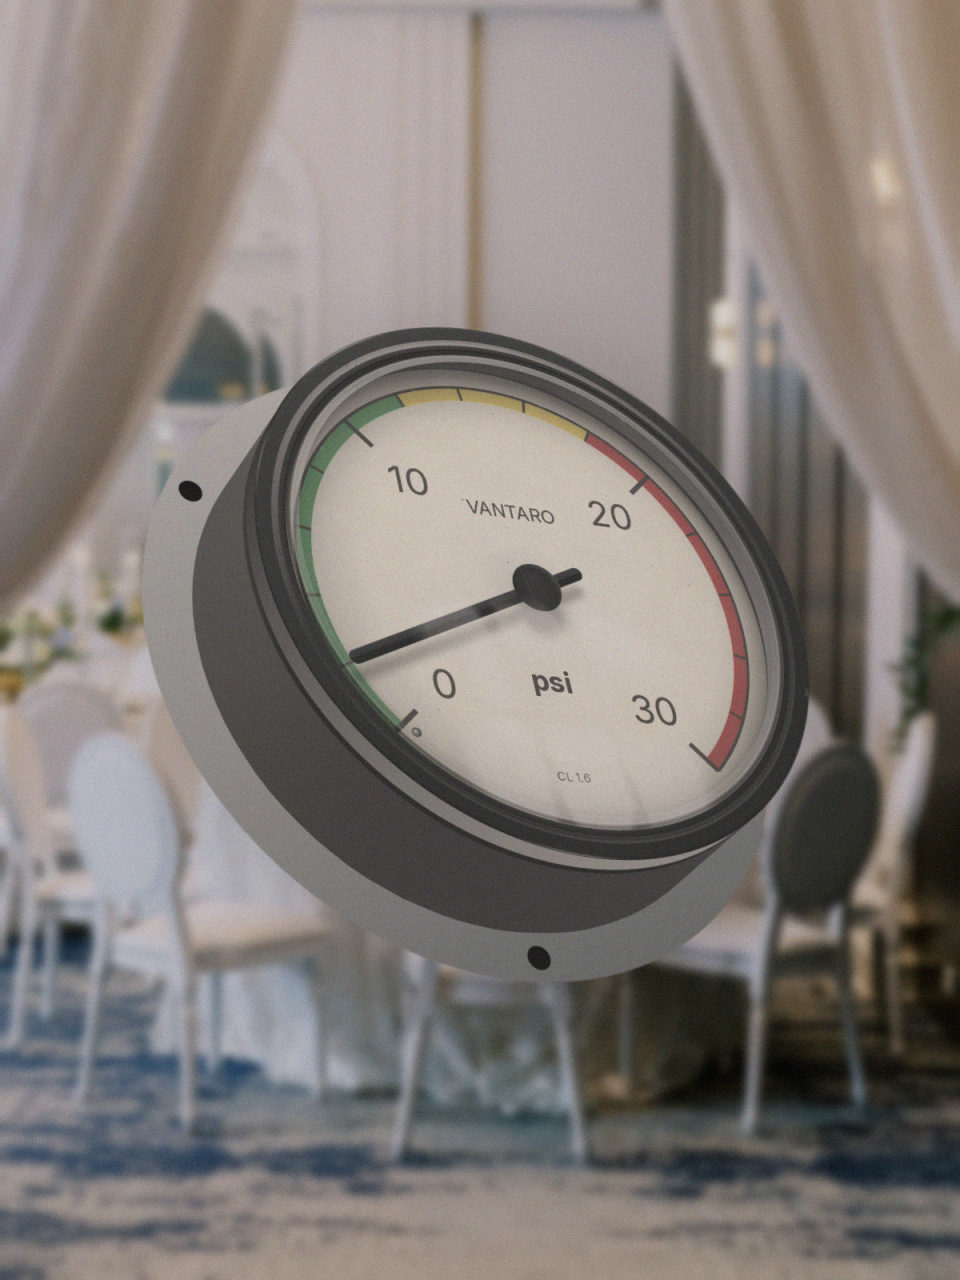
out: 2,psi
